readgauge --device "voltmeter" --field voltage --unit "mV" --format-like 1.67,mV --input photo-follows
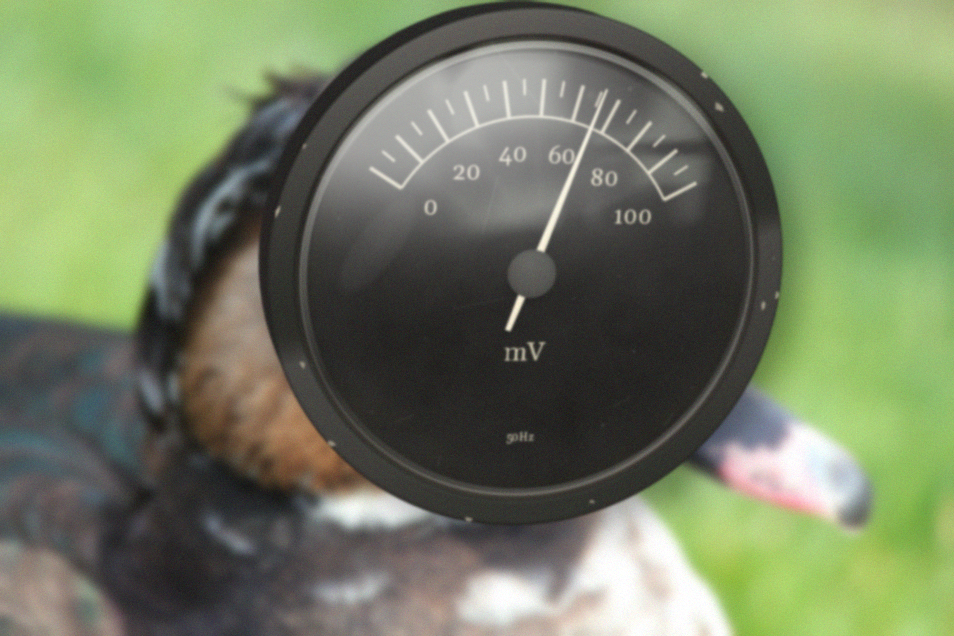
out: 65,mV
